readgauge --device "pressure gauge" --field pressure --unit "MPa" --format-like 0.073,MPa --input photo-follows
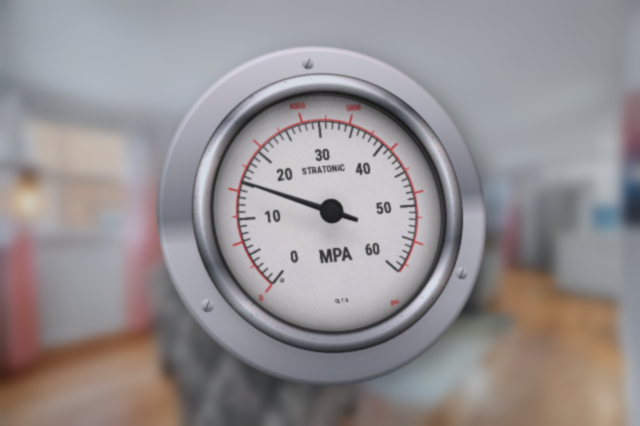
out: 15,MPa
